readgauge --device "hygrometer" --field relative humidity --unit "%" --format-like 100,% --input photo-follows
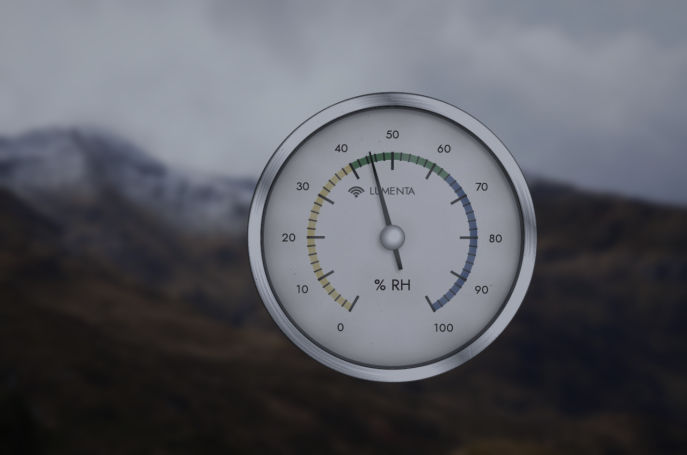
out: 45,%
